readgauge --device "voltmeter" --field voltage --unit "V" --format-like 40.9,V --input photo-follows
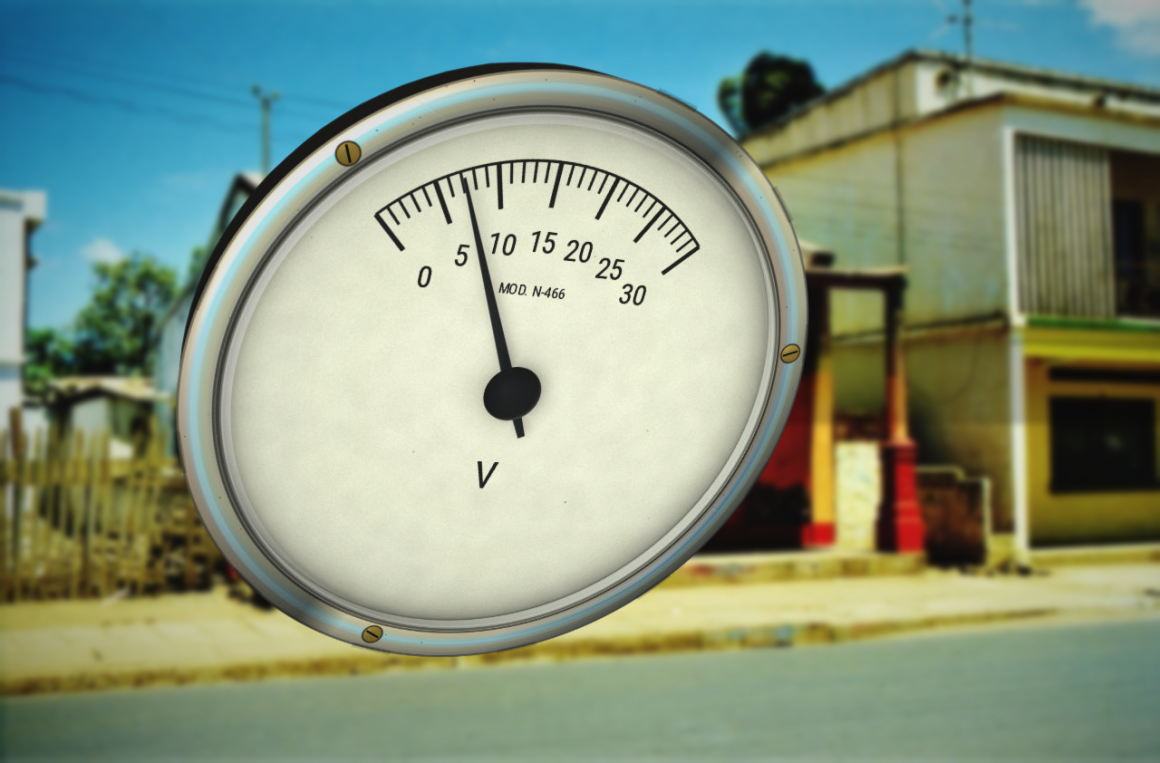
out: 7,V
